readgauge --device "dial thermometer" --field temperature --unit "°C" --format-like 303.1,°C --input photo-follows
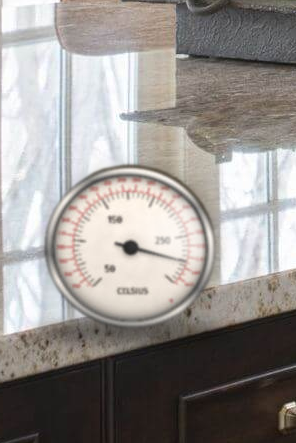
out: 275,°C
